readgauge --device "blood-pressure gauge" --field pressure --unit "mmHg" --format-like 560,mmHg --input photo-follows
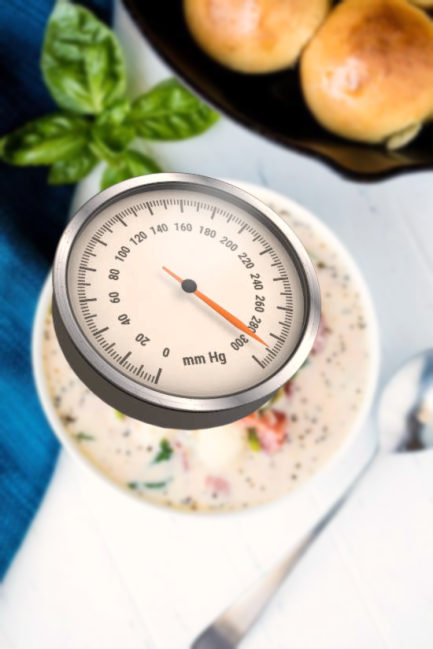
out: 290,mmHg
